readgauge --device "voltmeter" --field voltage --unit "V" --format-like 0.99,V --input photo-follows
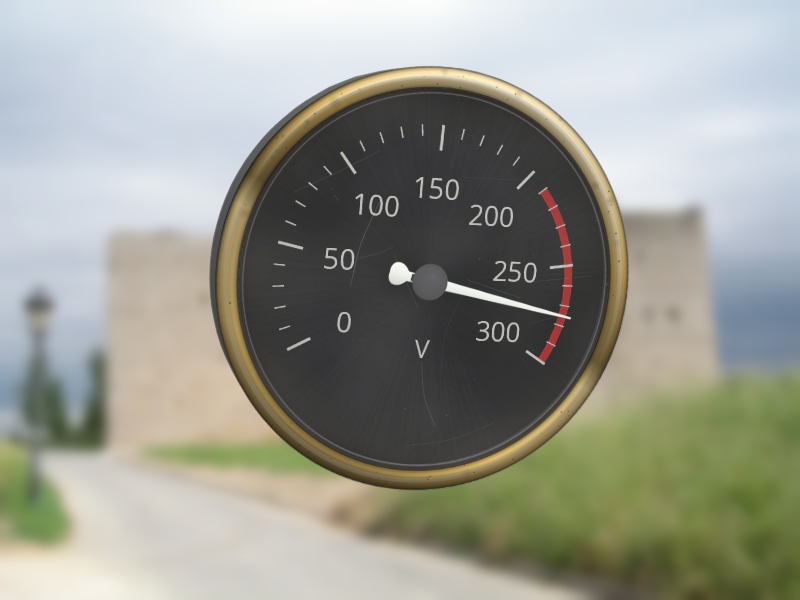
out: 275,V
